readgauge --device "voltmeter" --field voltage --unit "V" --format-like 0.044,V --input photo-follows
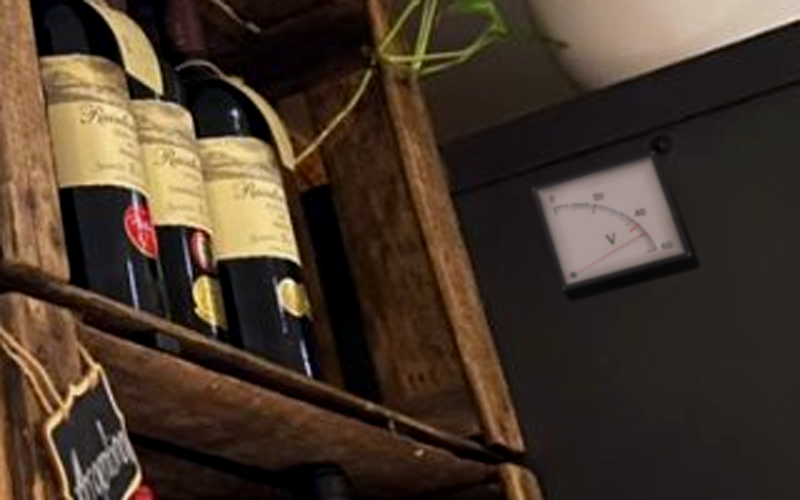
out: 50,V
